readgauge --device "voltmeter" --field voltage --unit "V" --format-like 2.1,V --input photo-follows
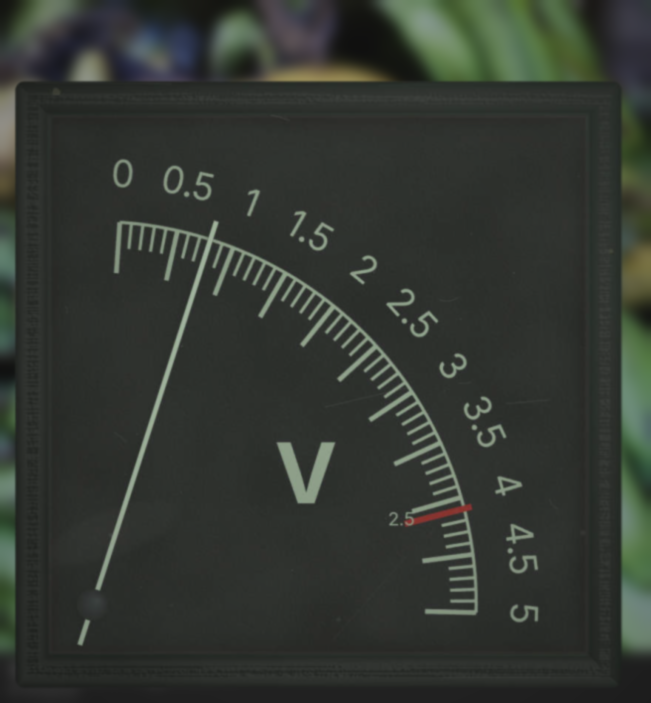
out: 0.8,V
